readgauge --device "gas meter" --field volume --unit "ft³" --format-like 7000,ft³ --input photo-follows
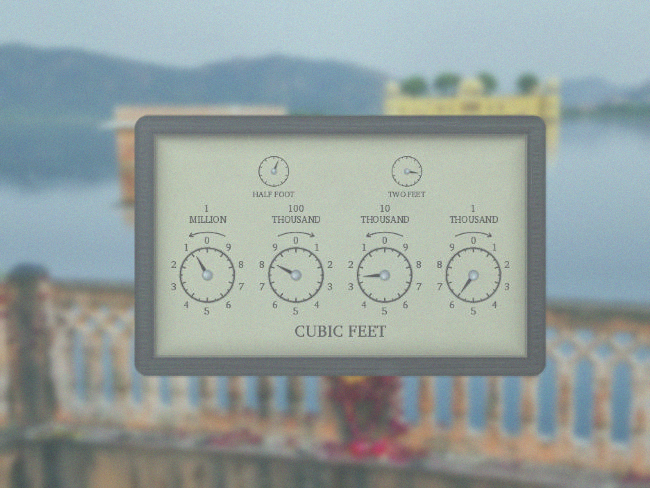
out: 82600,ft³
